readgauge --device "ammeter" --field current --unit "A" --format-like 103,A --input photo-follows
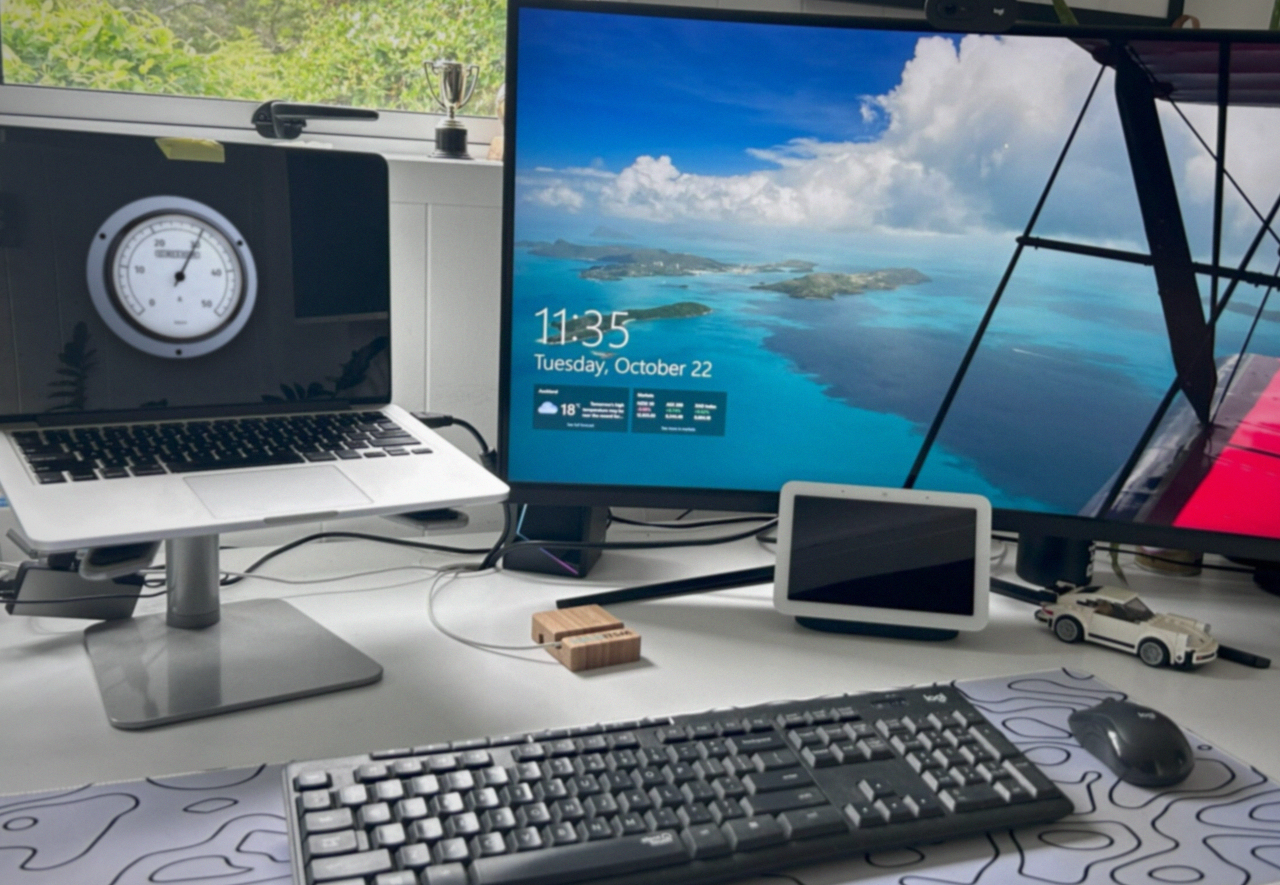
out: 30,A
